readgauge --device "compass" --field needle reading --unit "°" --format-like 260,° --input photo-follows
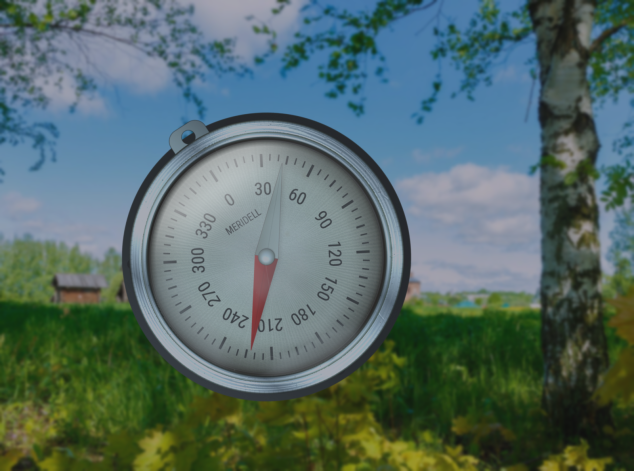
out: 222.5,°
